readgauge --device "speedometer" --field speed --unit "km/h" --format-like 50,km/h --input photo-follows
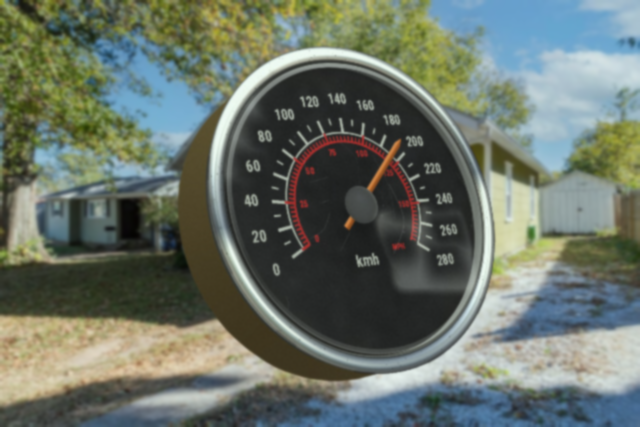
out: 190,km/h
